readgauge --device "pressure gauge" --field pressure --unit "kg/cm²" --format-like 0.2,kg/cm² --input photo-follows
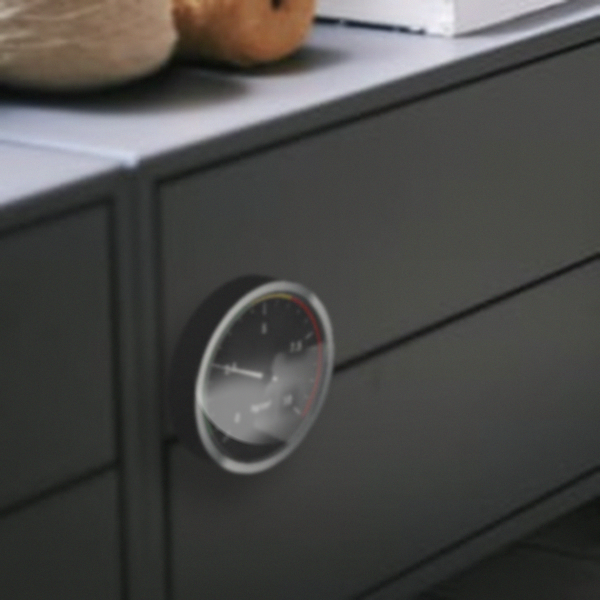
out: 2.5,kg/cm²
